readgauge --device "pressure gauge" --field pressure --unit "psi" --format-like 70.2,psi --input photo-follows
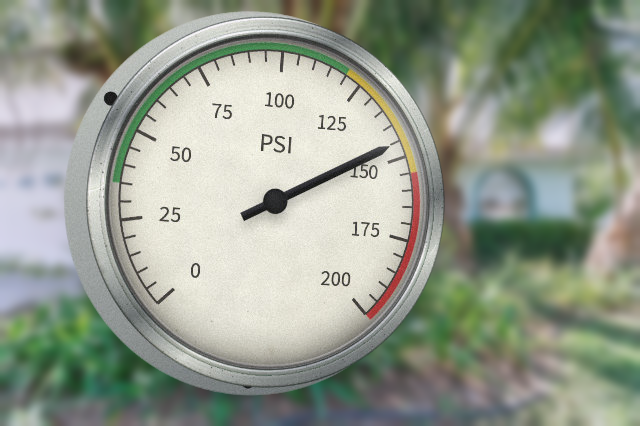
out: 145,psi
